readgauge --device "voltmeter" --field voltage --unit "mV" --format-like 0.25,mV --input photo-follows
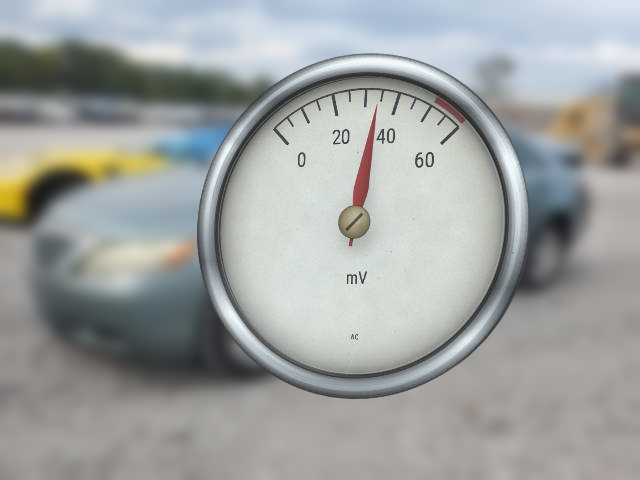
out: 35,mV
